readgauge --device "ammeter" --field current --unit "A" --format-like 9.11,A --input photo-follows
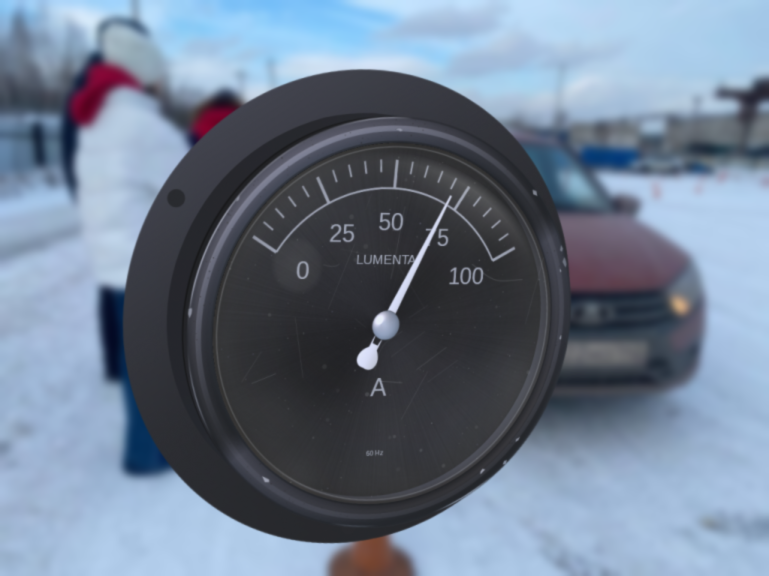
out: 70,A
